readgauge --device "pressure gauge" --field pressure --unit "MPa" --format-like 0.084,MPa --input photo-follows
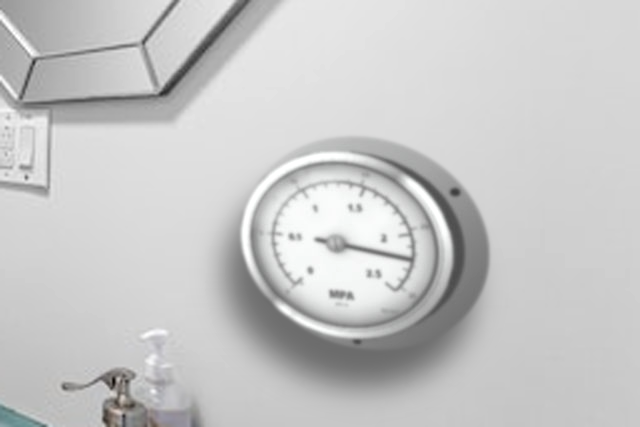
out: 2.2,MPa
